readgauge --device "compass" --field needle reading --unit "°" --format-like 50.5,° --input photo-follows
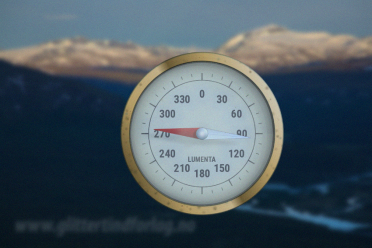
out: 275,°
